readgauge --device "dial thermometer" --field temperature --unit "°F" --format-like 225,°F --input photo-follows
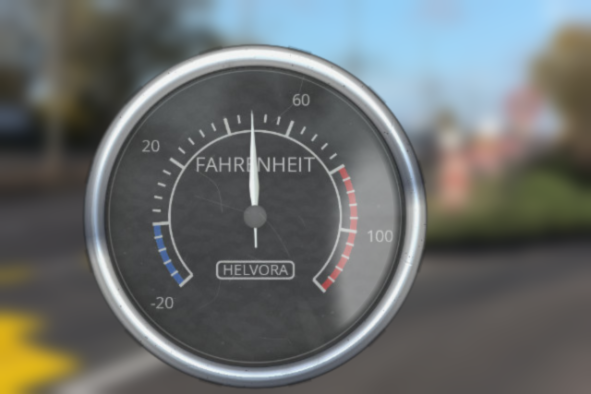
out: 48,°F
